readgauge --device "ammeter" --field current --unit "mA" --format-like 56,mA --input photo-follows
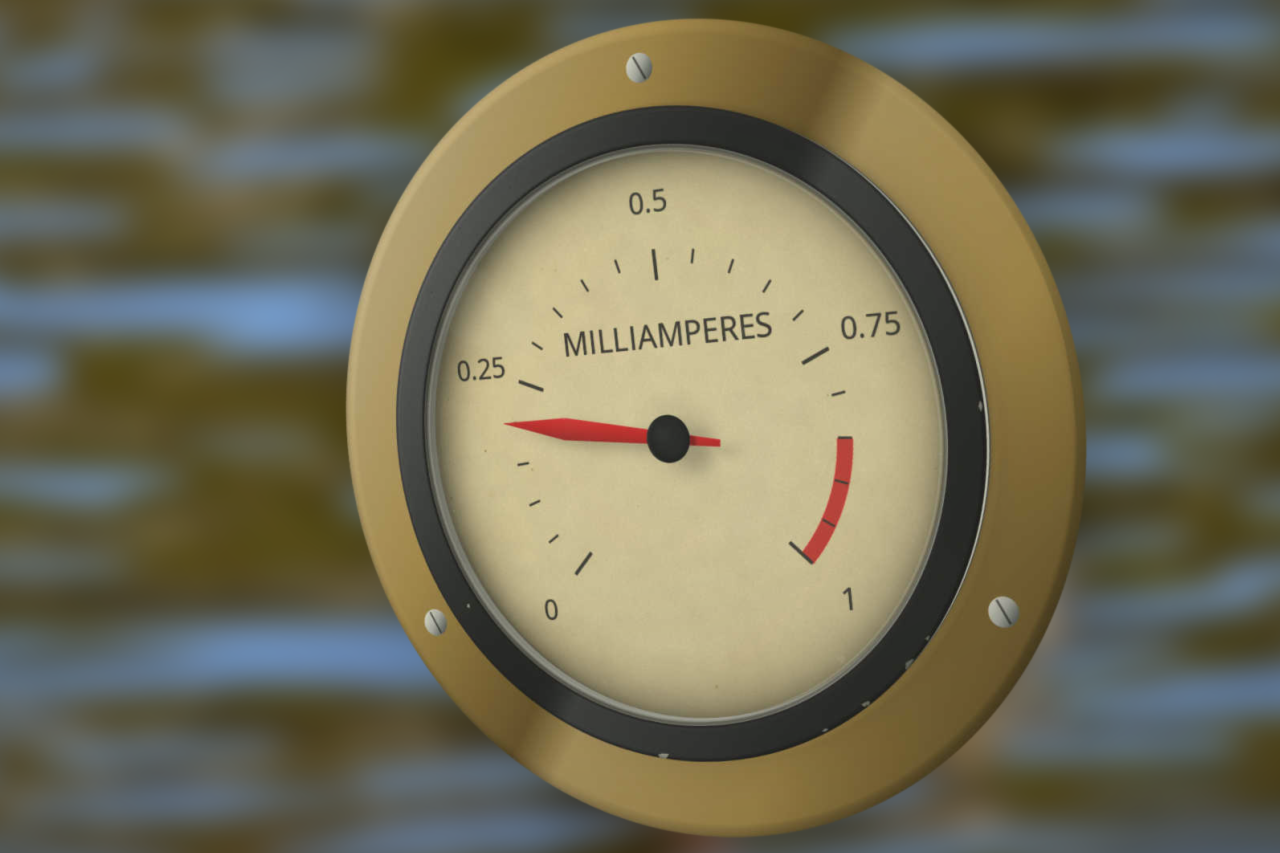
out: 0.2,mA
